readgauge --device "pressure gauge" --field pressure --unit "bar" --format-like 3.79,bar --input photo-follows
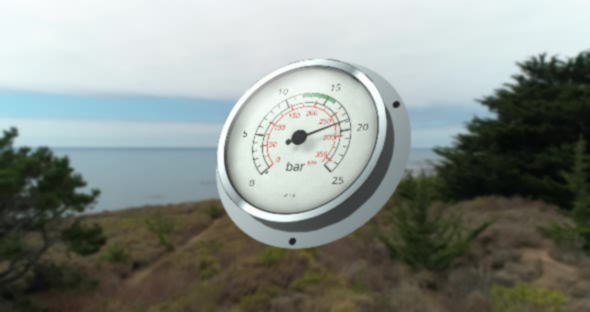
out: 19,bar
